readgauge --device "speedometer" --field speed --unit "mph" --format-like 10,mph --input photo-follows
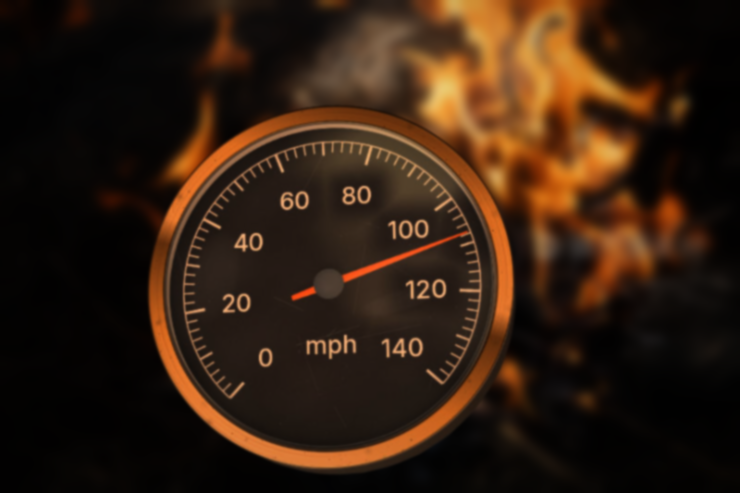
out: 108,mph
